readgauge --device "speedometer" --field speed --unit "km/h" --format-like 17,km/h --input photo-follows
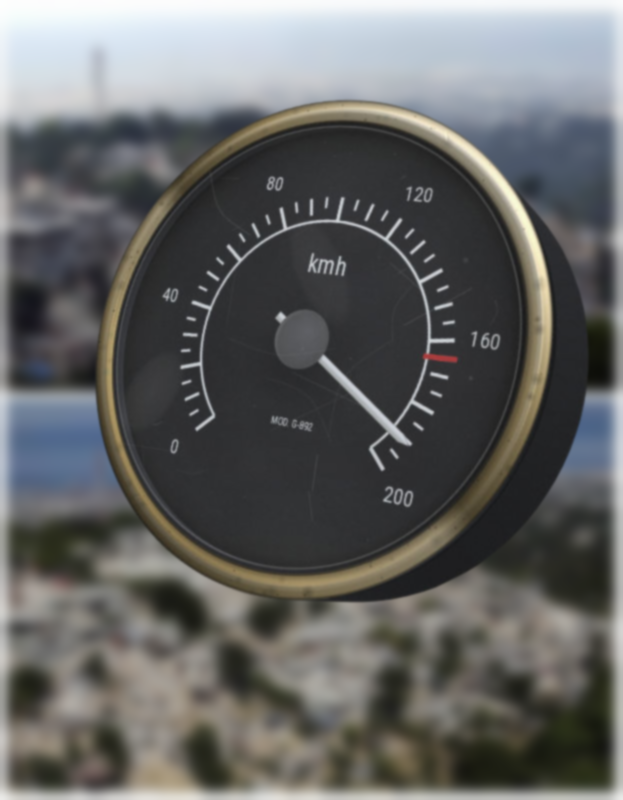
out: 190,km/h
